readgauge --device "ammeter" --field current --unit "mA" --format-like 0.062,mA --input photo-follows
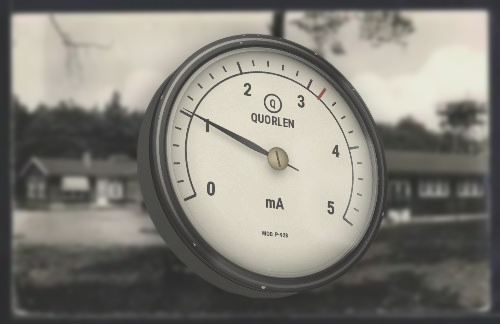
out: 1,mA
